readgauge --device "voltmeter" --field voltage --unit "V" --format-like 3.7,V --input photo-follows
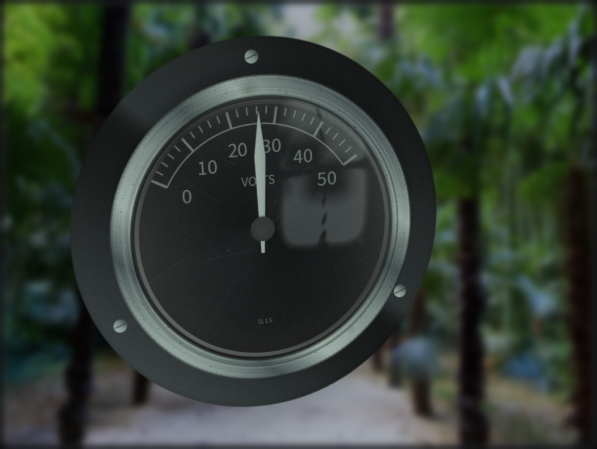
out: 26,V
